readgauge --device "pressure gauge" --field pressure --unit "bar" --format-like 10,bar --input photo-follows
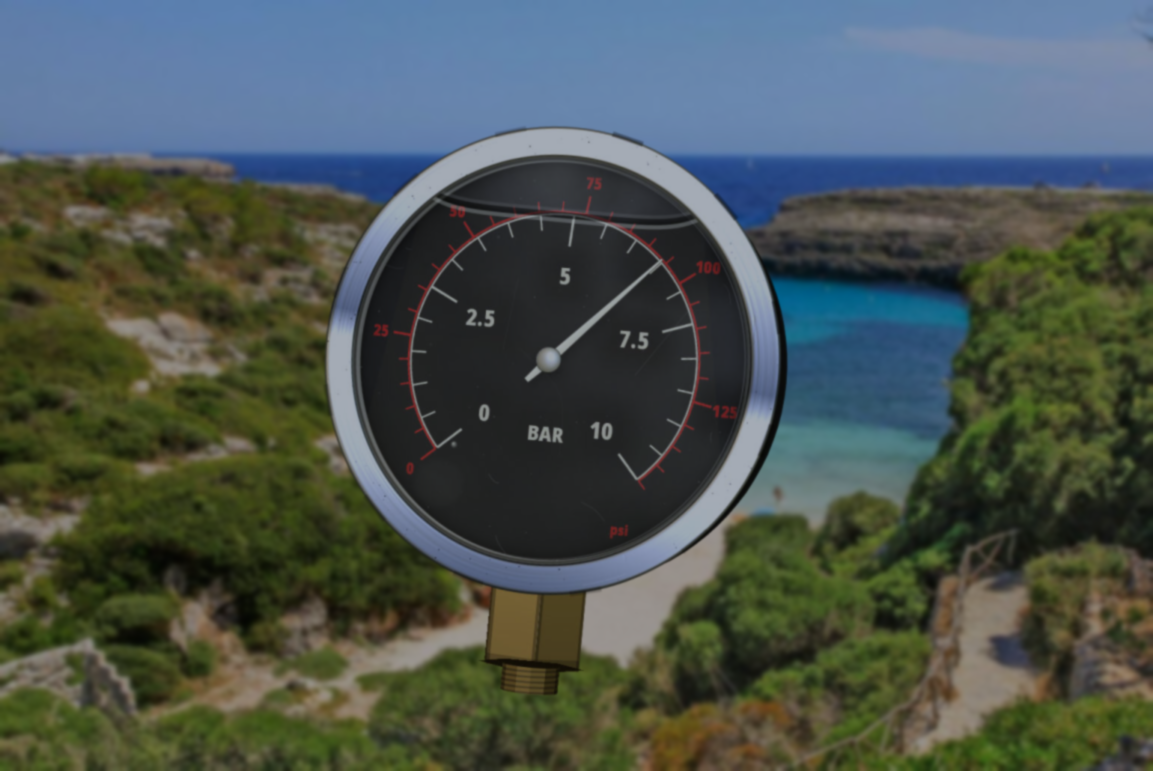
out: 6.5,bar
